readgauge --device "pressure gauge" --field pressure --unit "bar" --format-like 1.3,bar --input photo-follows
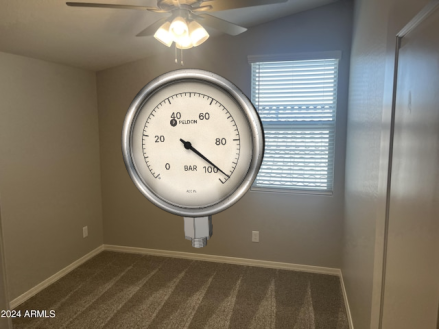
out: 96,bar
